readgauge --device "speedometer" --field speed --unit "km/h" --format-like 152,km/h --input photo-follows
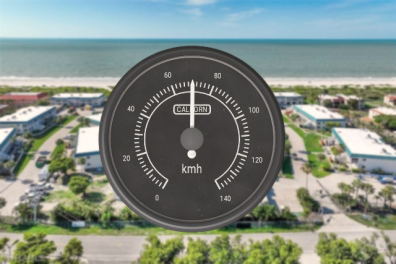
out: 70,km/h
